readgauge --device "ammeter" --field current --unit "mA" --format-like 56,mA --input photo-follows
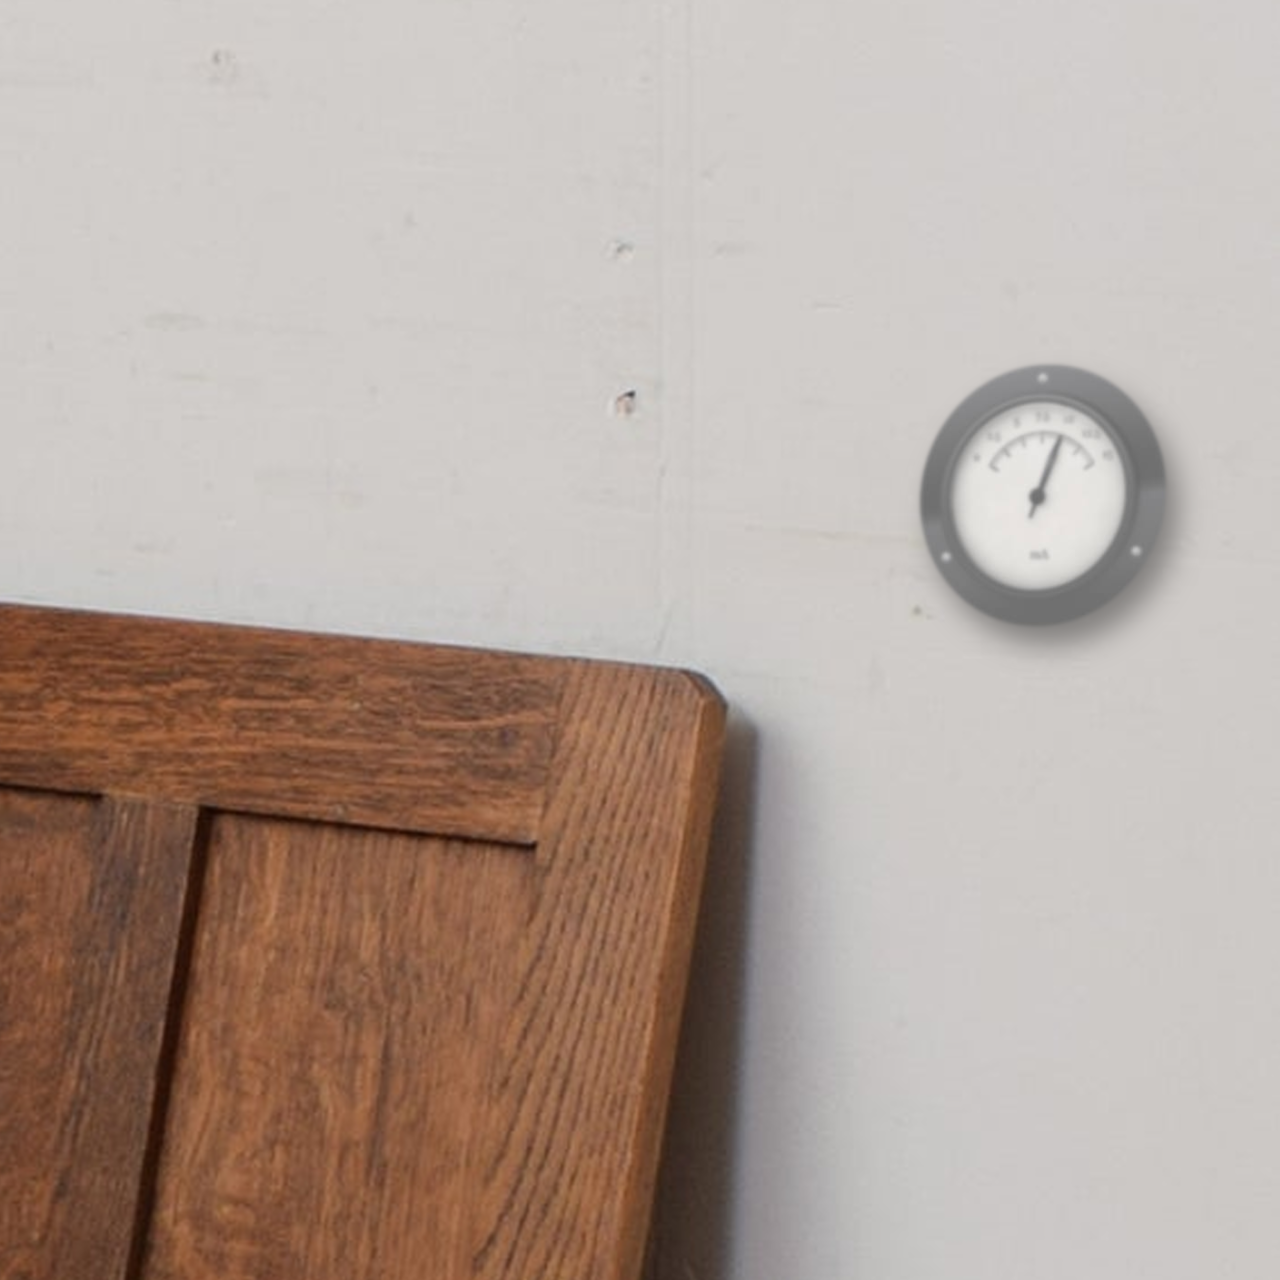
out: 10,mA
